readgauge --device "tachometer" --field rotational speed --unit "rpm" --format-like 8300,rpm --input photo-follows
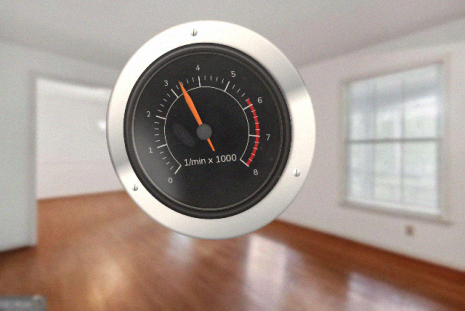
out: 3400,rpm
